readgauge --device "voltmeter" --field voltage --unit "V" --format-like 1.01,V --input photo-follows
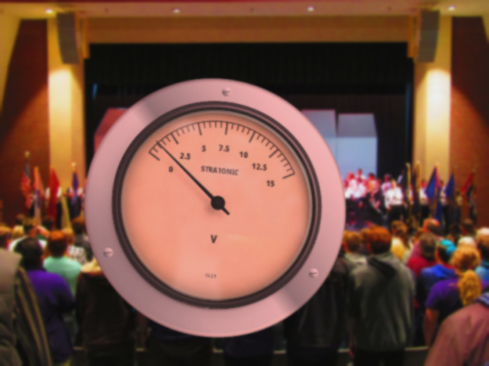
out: 1,V
